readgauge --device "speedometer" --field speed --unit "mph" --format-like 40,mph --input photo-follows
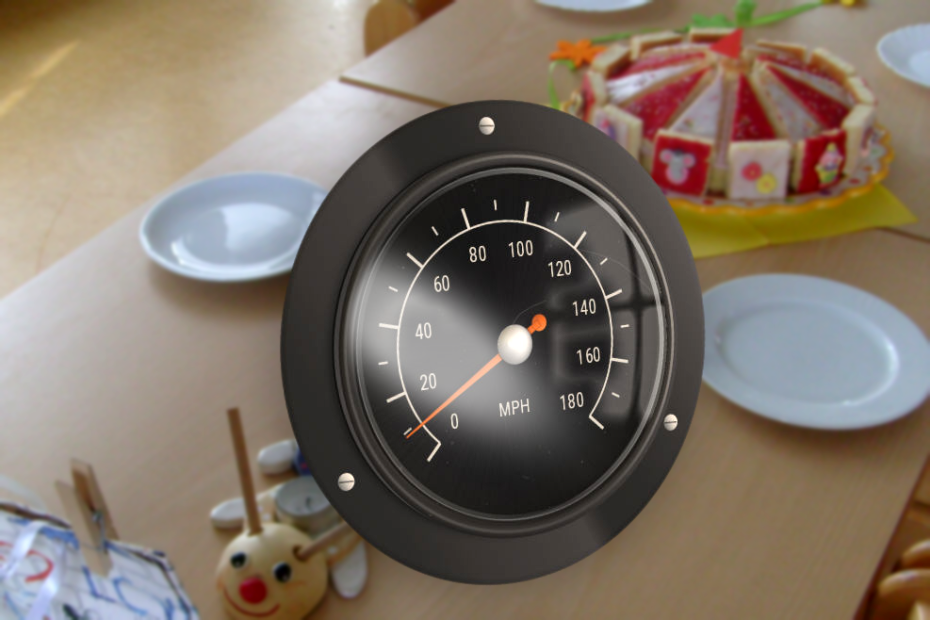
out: 10,mph
